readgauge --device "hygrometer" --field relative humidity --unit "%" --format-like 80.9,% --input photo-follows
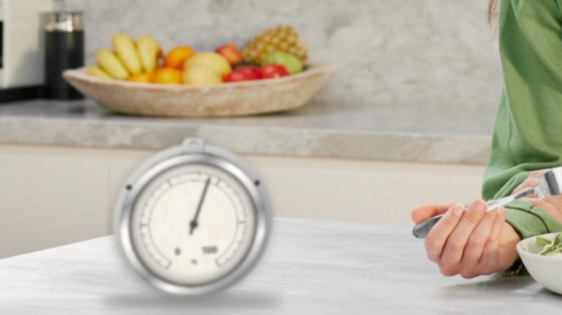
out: 56,%
